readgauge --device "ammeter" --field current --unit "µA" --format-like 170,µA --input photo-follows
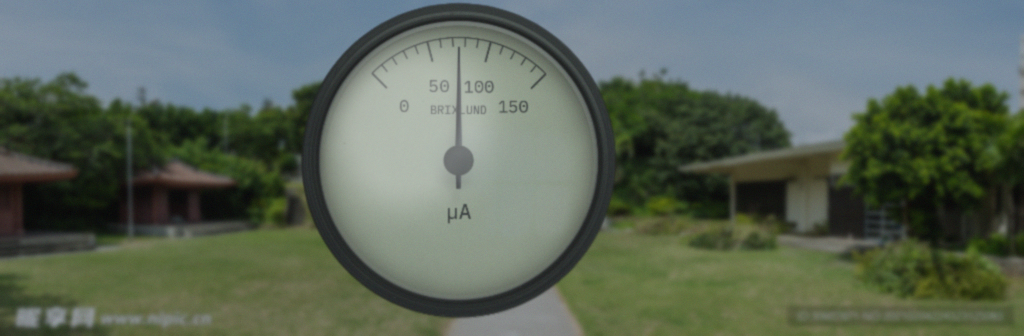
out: 75,µA
